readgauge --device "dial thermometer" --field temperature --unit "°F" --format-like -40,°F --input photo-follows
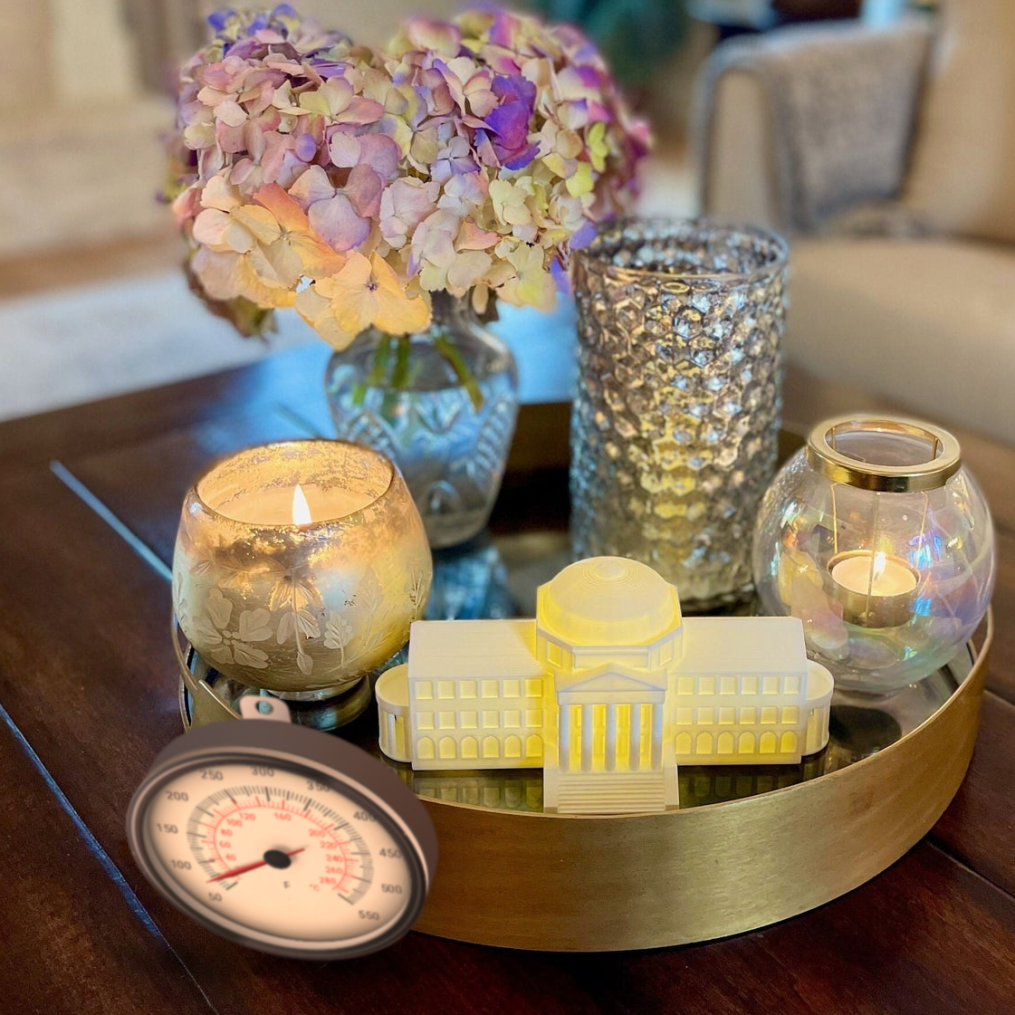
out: 75,°F
